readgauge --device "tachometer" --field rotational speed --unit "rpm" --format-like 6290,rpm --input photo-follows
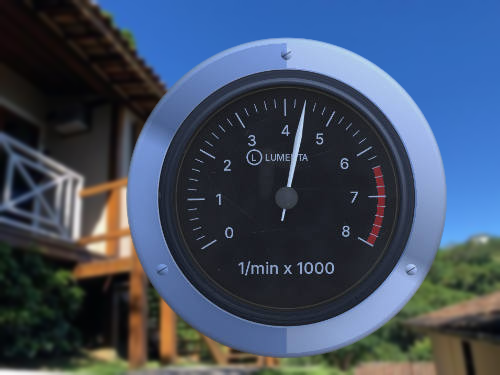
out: 4400,rpm
